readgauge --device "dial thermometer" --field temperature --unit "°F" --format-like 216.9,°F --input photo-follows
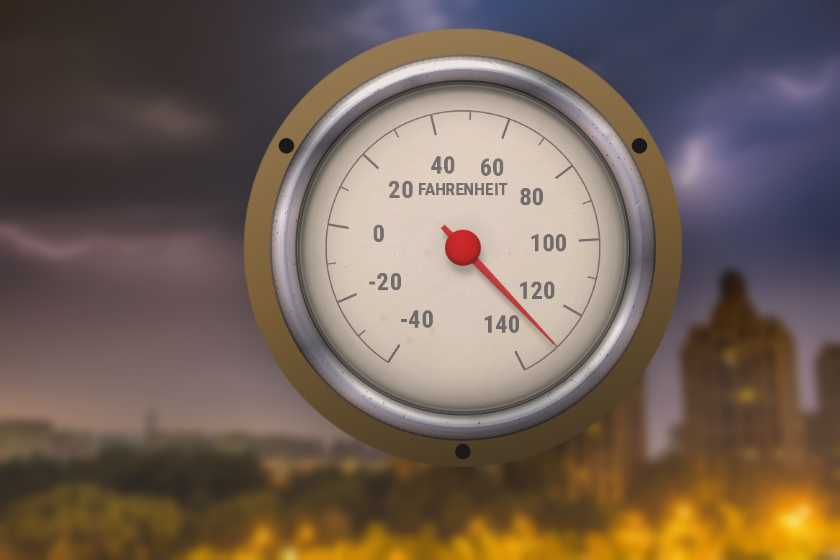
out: 130,°F
